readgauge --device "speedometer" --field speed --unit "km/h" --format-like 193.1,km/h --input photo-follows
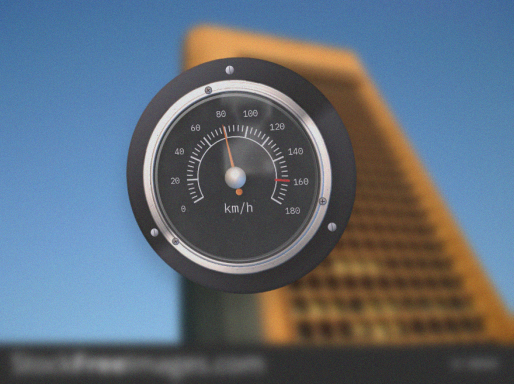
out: 80,km/h
